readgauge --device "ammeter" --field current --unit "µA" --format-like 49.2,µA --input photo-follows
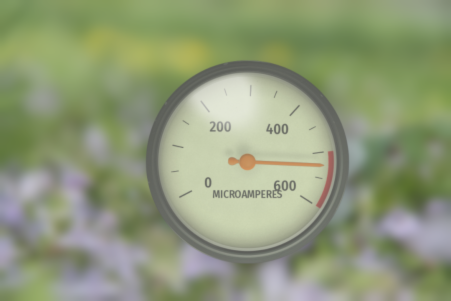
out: 525,µA
